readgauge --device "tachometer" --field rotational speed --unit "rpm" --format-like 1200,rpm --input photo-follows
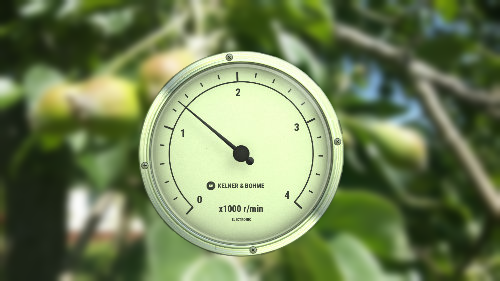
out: 1300,rpm
